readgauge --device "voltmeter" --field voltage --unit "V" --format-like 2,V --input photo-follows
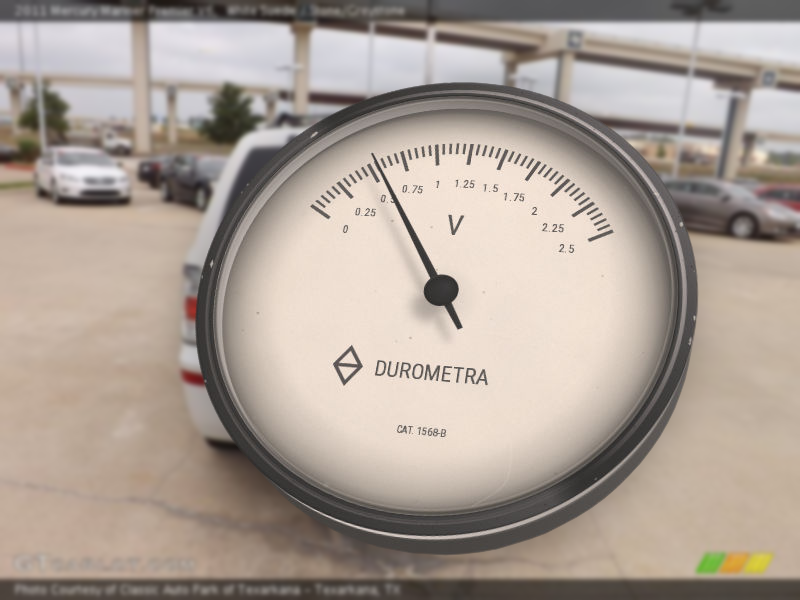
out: 0.55,V
